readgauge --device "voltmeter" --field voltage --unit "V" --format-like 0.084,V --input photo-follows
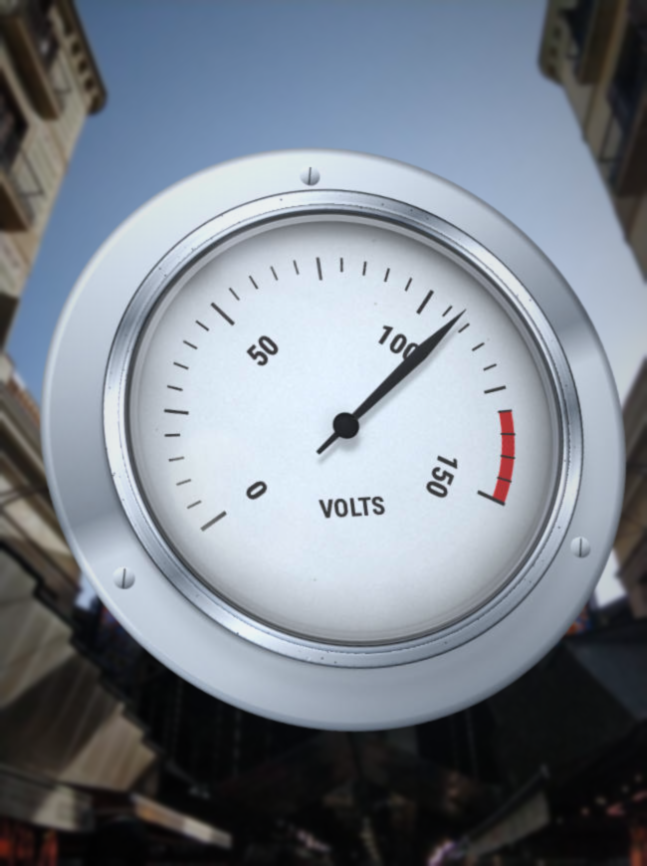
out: 107.5,V
